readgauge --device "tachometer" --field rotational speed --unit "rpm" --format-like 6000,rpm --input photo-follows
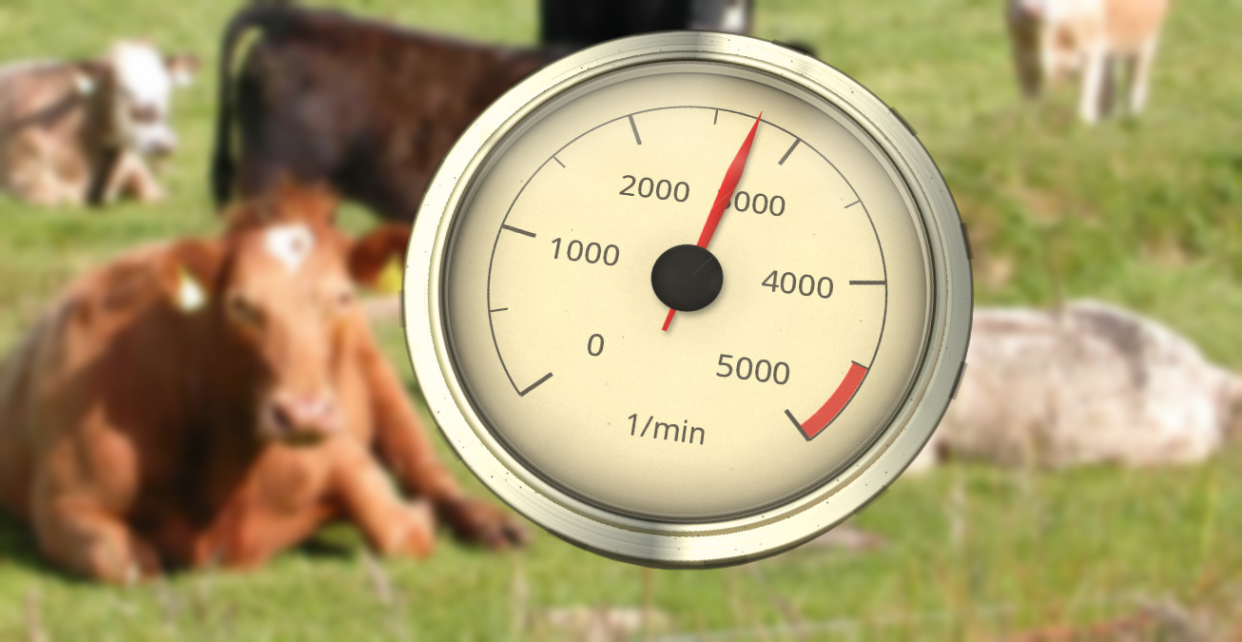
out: 2750,rpm
